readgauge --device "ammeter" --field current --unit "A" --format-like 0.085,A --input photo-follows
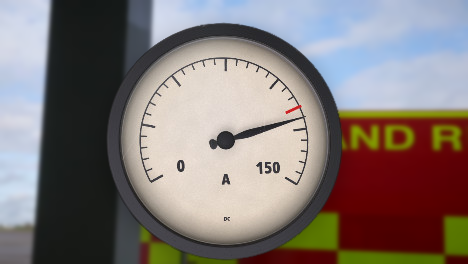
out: 120,A
